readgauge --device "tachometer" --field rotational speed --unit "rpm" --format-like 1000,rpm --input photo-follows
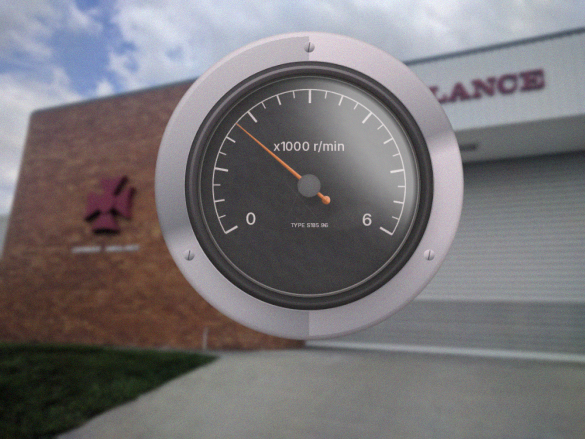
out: 1750,rpm
